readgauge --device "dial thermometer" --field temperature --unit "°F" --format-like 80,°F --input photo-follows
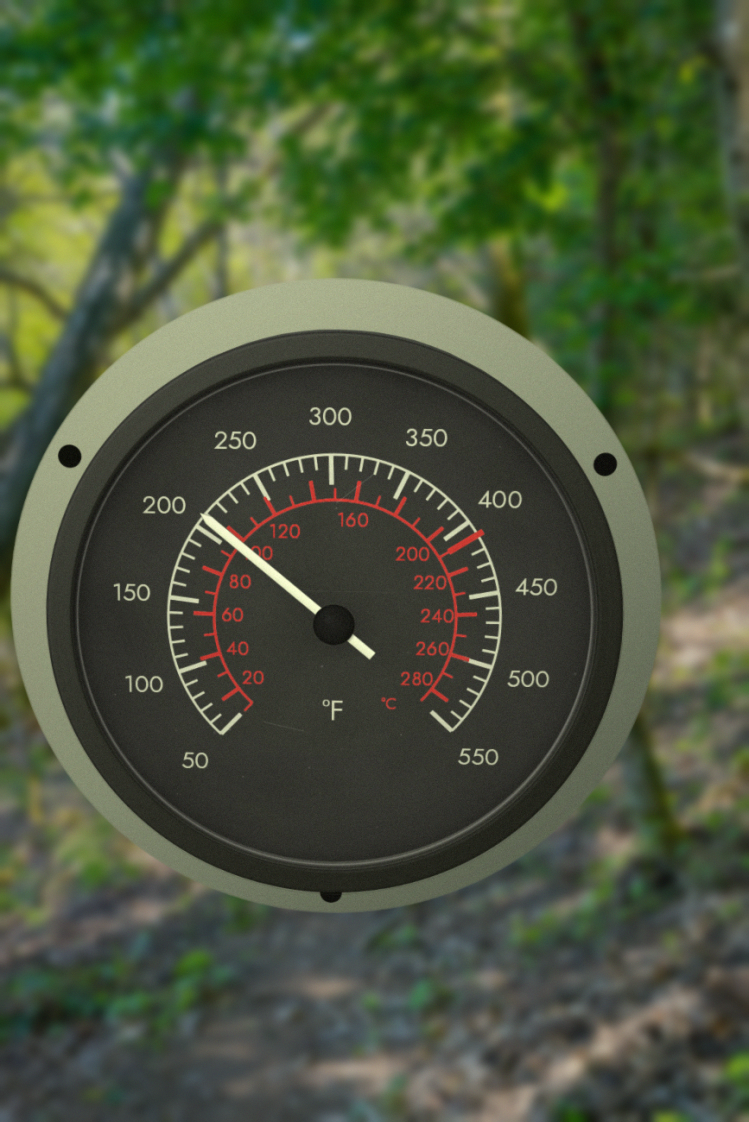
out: 210,°F
